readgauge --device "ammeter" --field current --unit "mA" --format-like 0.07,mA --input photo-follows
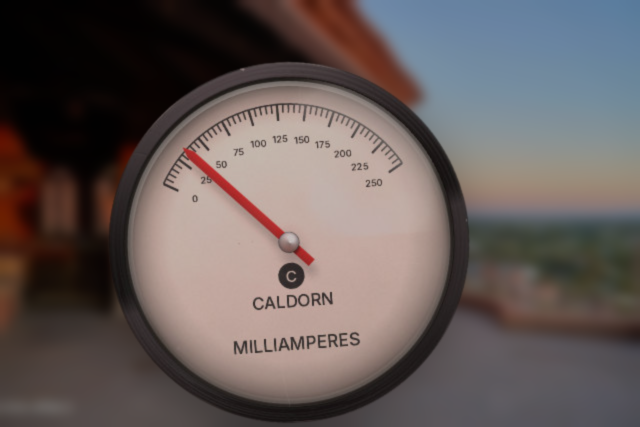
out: 35,mA
